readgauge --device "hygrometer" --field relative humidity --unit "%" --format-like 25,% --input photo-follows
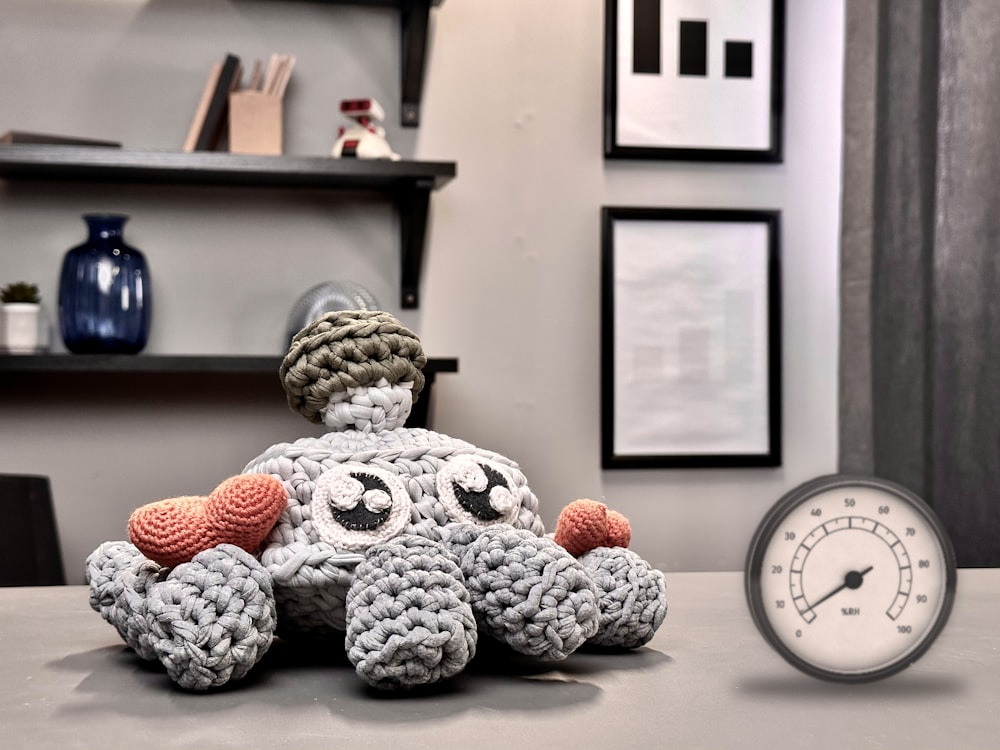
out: 5,%
